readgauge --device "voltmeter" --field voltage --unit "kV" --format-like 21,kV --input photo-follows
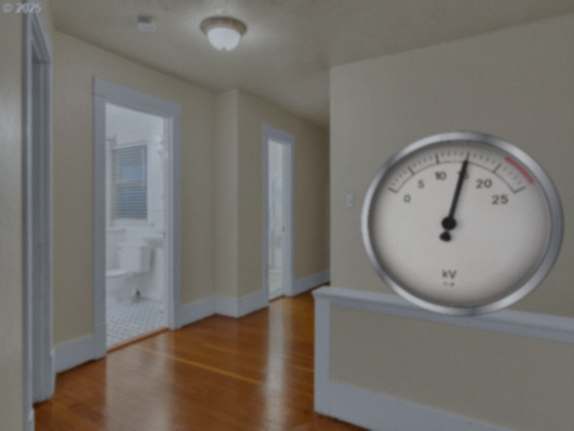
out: 15,kV
